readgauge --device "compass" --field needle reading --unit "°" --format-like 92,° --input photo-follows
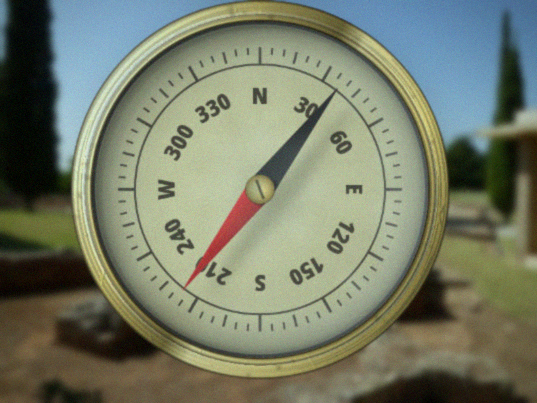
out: 217.5,°
